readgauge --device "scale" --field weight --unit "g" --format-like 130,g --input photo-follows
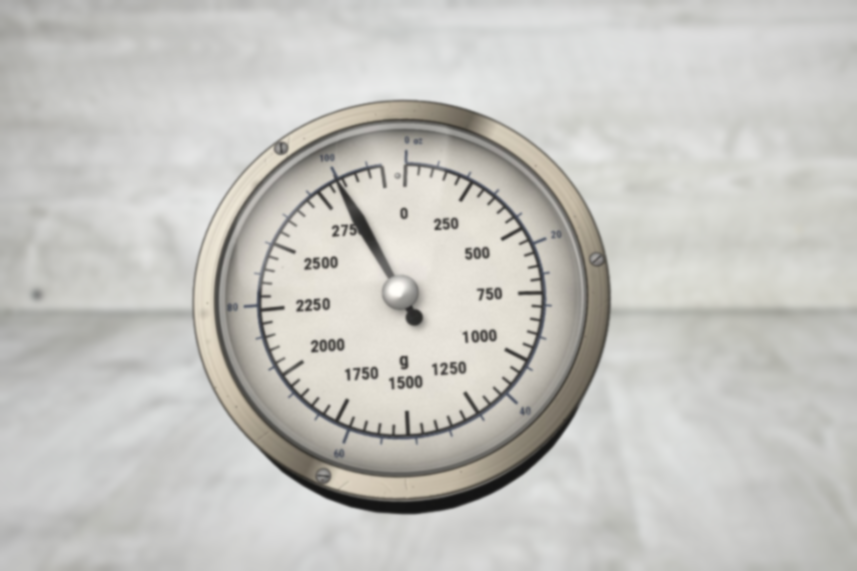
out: 2825,g
